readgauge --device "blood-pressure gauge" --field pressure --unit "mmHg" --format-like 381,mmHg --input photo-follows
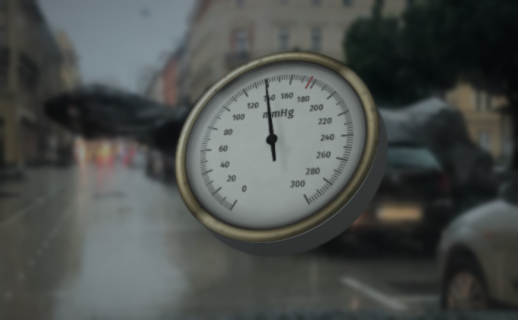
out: 140,mmHg
